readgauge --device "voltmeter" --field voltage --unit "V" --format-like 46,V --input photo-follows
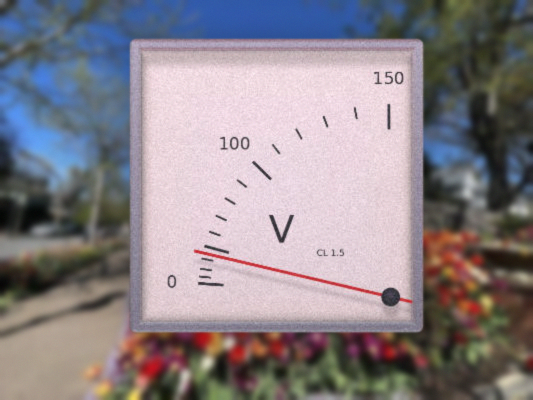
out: 45,V
